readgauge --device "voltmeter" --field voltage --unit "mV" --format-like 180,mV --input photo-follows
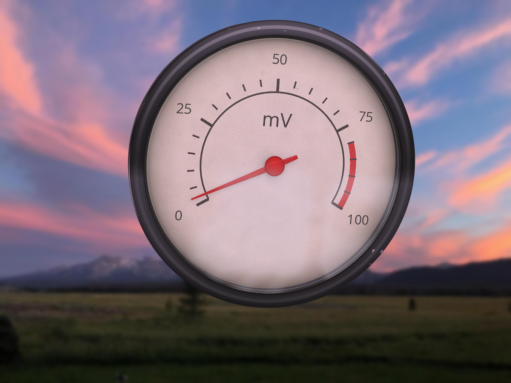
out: 2.5,mV
